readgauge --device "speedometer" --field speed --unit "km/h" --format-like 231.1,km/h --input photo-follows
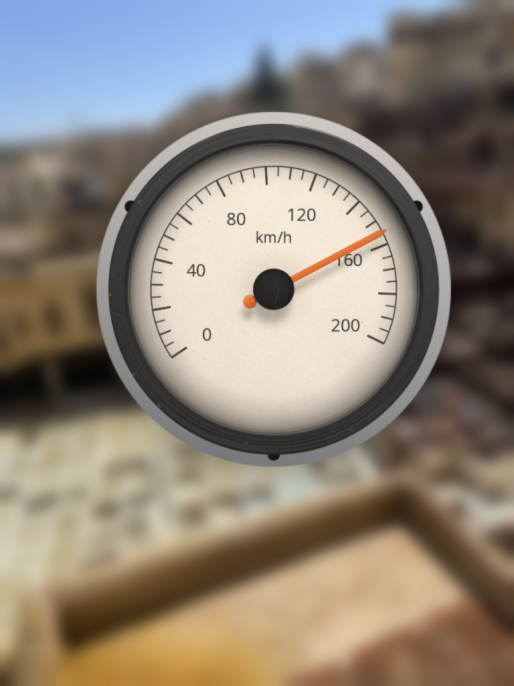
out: 155,km/h
